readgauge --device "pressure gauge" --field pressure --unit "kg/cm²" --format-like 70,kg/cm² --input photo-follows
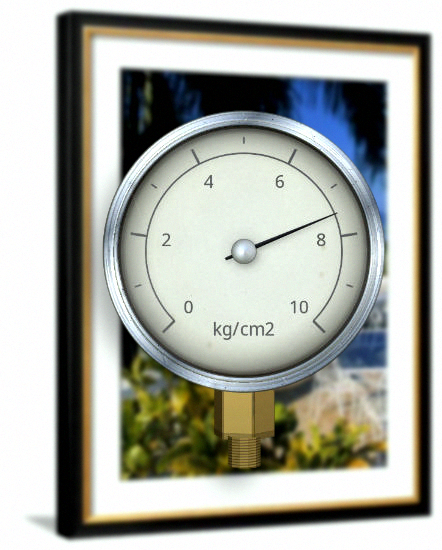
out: 7.5,kg/cm²
